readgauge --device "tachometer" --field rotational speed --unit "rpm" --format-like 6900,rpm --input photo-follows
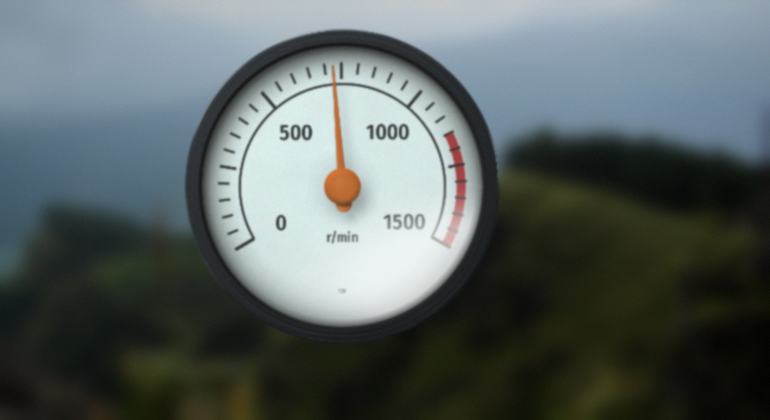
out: 725,rpm
